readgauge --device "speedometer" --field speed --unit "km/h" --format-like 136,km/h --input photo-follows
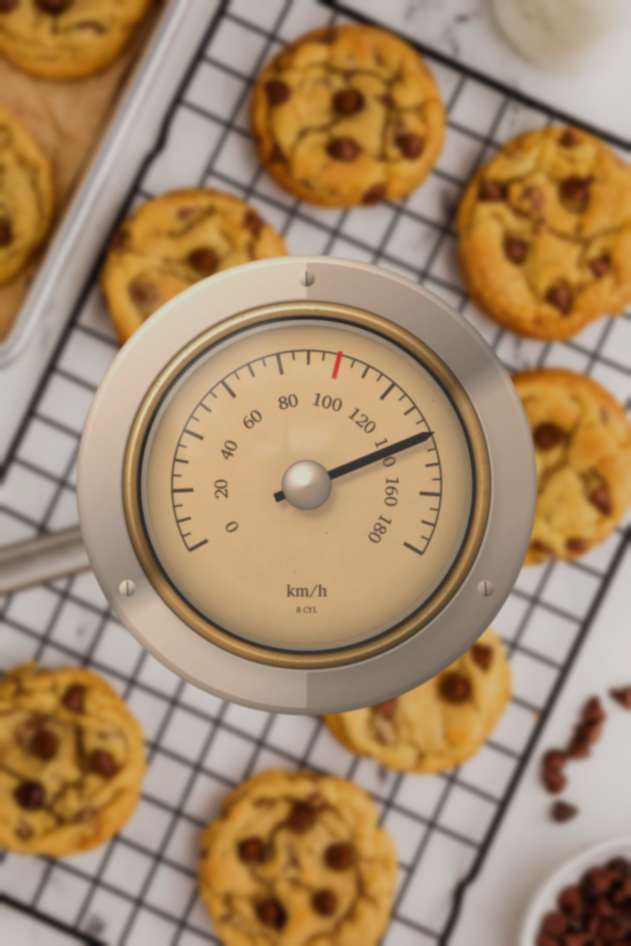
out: 140,km/h
